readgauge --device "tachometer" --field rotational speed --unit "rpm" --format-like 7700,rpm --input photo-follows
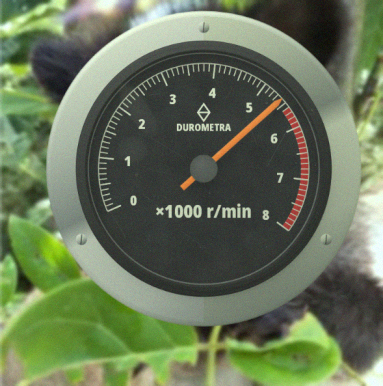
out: 5400,rpm
